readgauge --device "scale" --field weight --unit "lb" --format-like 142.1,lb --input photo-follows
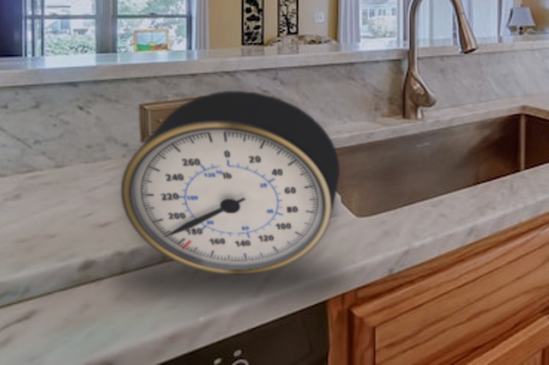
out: 190,lb
